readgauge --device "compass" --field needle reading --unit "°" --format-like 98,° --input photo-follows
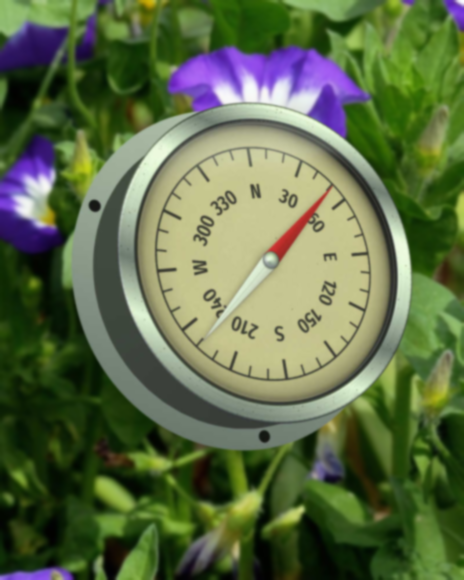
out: 50,°
